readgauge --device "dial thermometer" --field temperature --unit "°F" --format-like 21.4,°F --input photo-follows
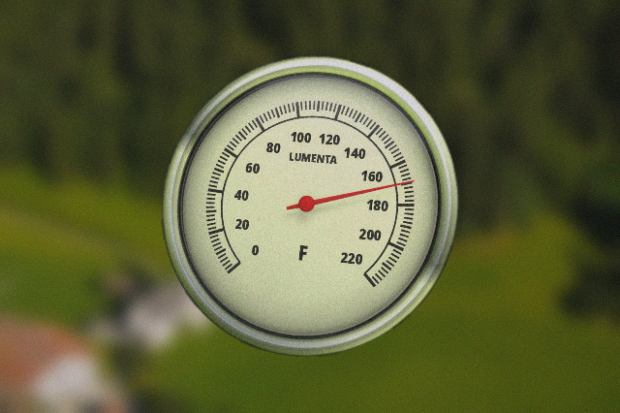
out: 170,°F
